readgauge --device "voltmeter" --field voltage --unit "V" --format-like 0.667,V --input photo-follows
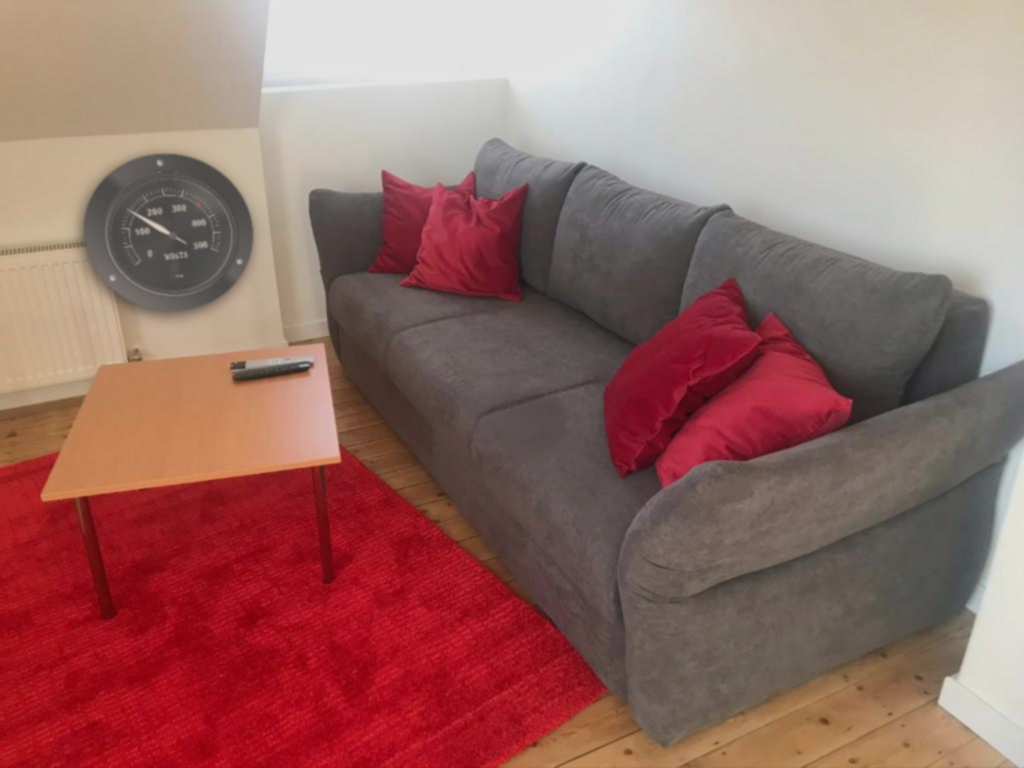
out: 150,V
